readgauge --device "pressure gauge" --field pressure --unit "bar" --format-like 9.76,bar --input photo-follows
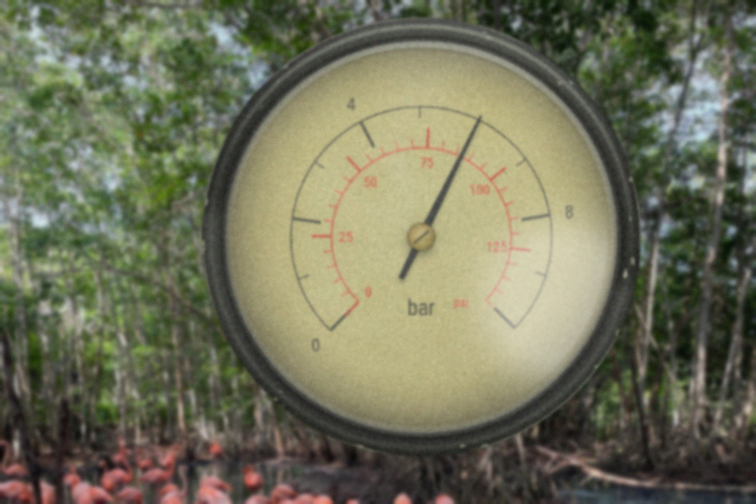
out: 6,bar
